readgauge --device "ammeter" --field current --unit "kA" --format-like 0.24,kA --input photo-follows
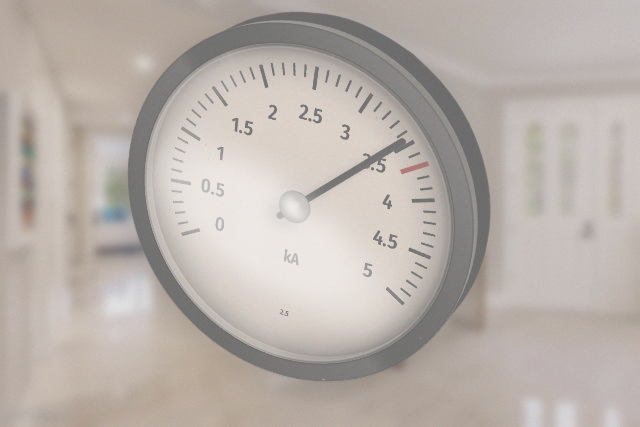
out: 3.45,kA
